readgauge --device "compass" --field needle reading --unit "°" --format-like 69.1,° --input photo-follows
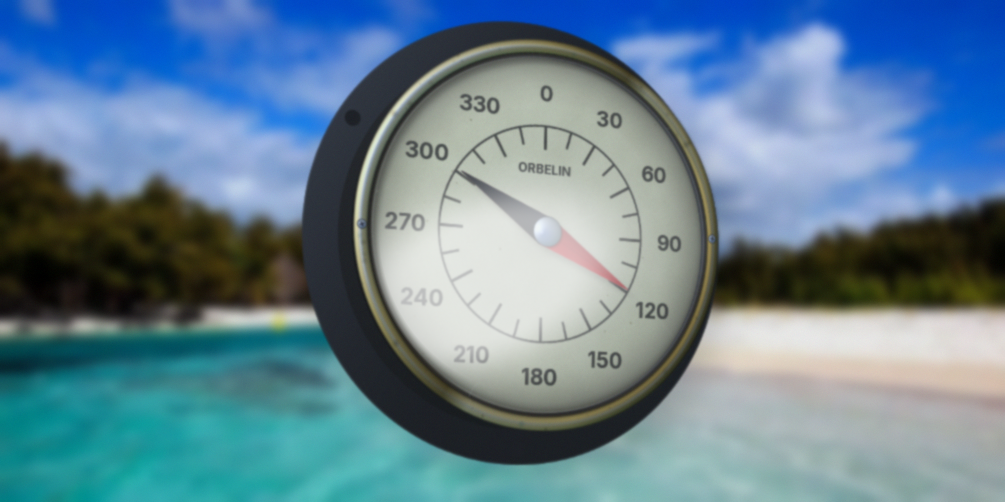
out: 120,°
